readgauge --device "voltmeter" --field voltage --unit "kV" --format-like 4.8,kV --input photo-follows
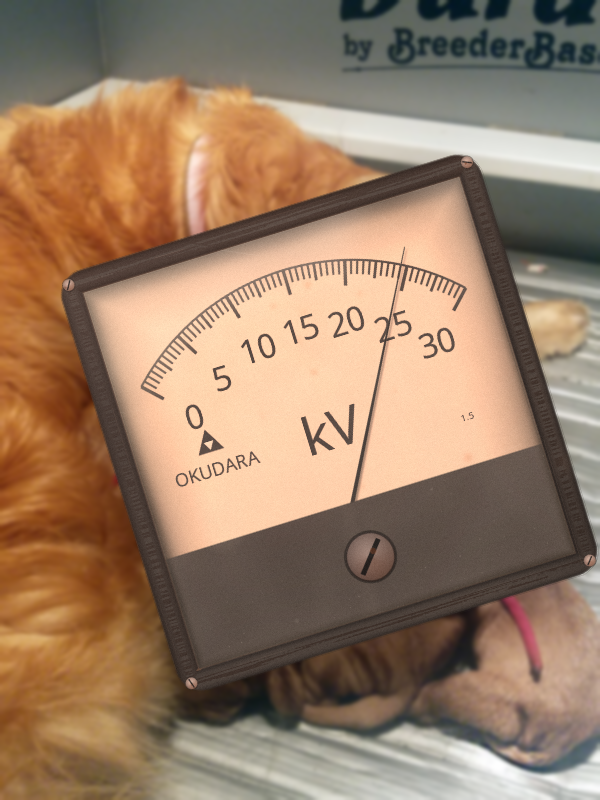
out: 24.5,kV
